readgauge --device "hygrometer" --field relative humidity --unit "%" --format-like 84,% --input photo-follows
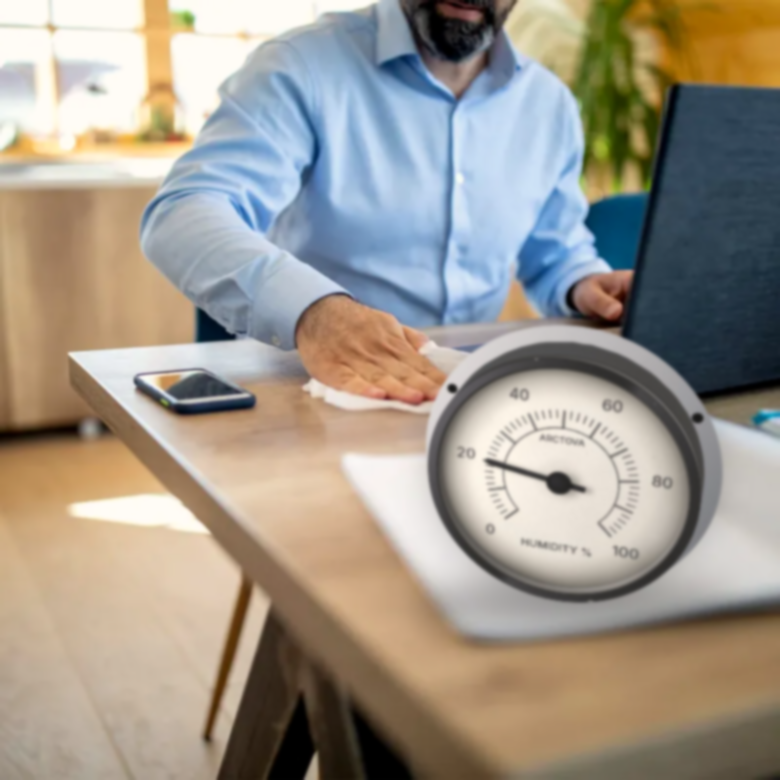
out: 20,%
